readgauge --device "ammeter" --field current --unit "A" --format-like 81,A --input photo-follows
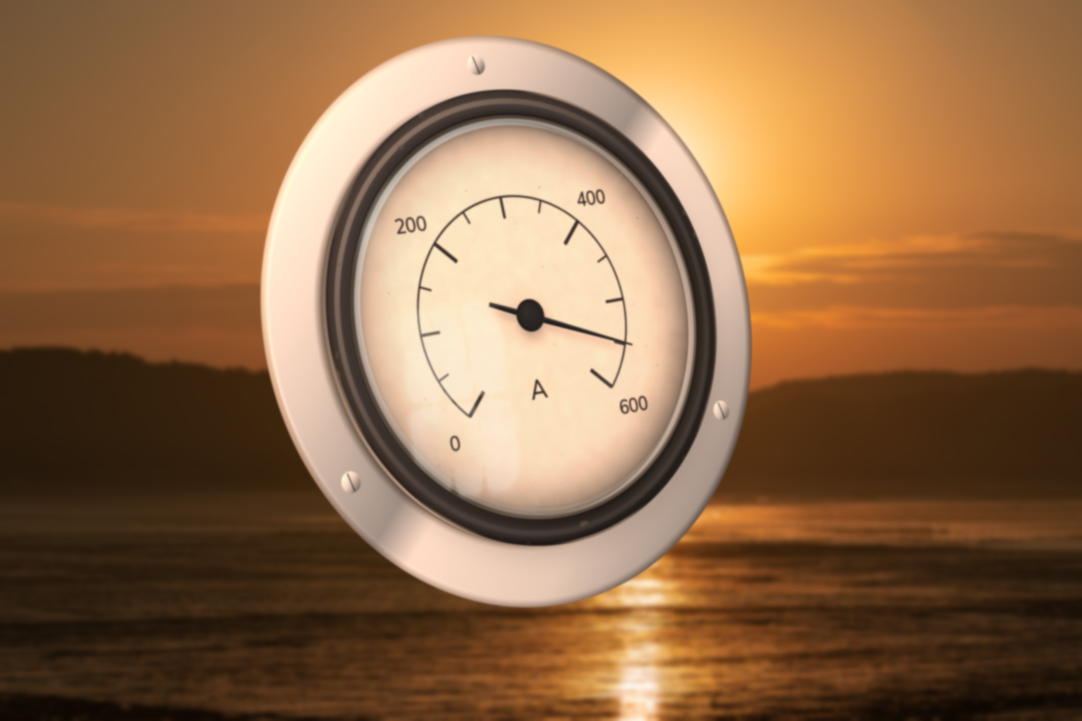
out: 550,A
